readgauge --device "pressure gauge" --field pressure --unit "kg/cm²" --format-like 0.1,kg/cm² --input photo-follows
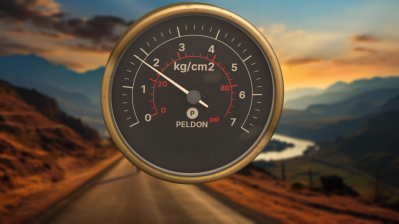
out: 1.8,kg/cm²
